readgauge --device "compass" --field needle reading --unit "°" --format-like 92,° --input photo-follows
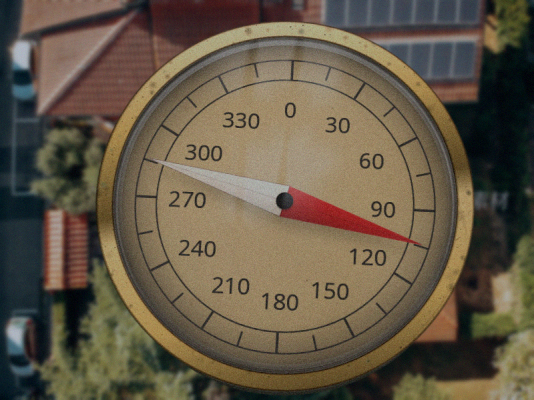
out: 105,°
